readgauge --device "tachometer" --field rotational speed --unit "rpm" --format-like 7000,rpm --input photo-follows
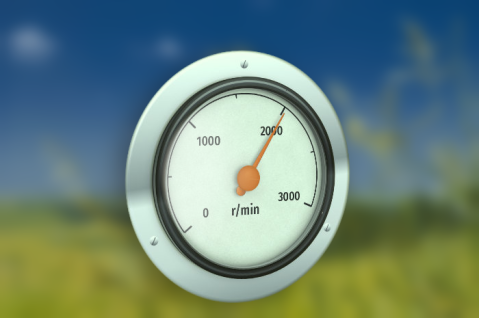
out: 2000,rpm
